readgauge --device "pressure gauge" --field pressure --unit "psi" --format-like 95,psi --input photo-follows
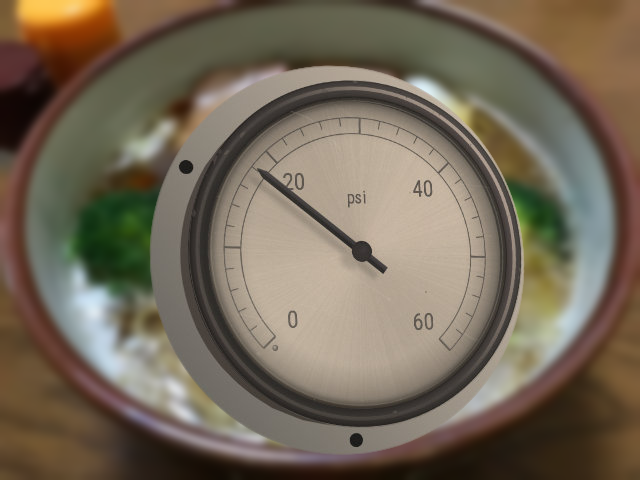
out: 18,psi
